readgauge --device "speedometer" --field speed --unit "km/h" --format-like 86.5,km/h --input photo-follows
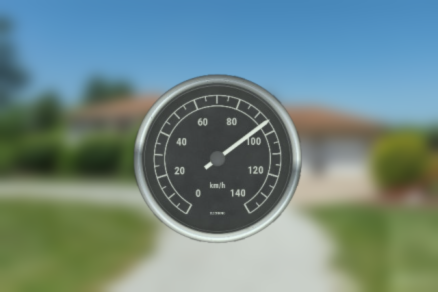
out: 95,km/h
